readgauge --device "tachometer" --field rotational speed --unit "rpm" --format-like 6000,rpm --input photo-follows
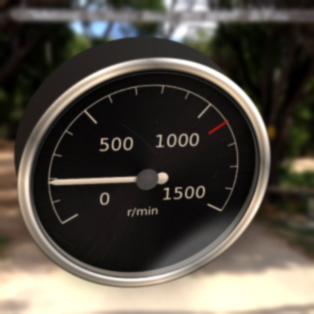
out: 200,rpm
